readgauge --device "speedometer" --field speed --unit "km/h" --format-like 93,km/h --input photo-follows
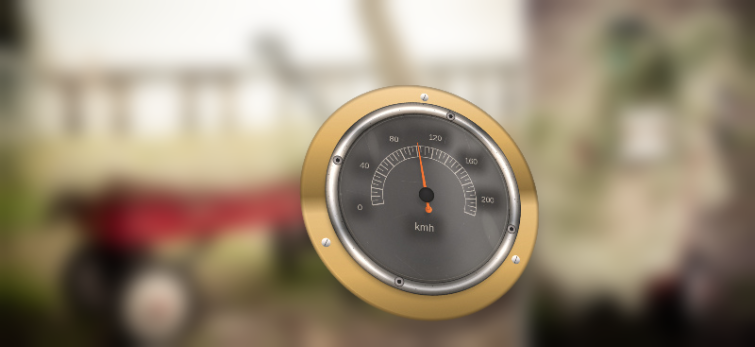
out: 100,km/h
